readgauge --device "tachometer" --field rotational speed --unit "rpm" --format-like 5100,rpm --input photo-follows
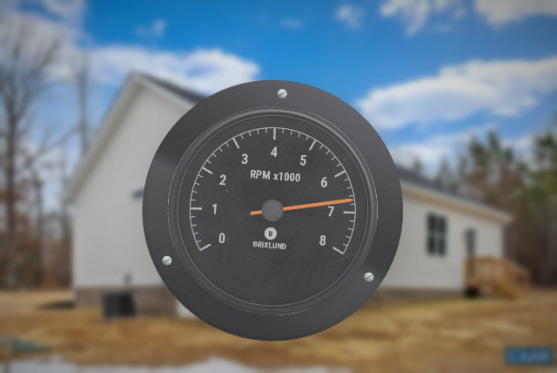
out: 6700,rpm
